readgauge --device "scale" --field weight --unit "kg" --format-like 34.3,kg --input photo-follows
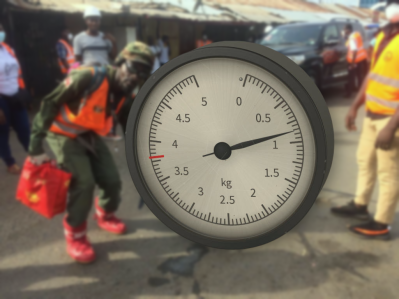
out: 0.85,kg
